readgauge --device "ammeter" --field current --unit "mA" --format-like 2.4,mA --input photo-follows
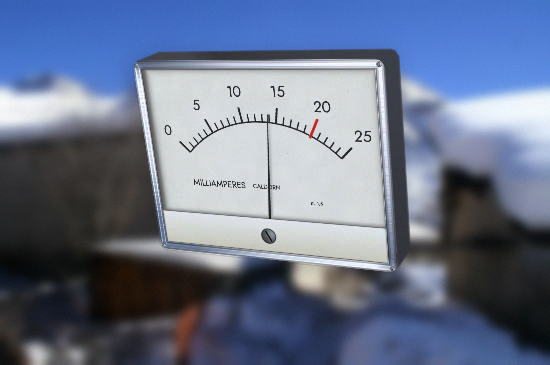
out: 14,mA
